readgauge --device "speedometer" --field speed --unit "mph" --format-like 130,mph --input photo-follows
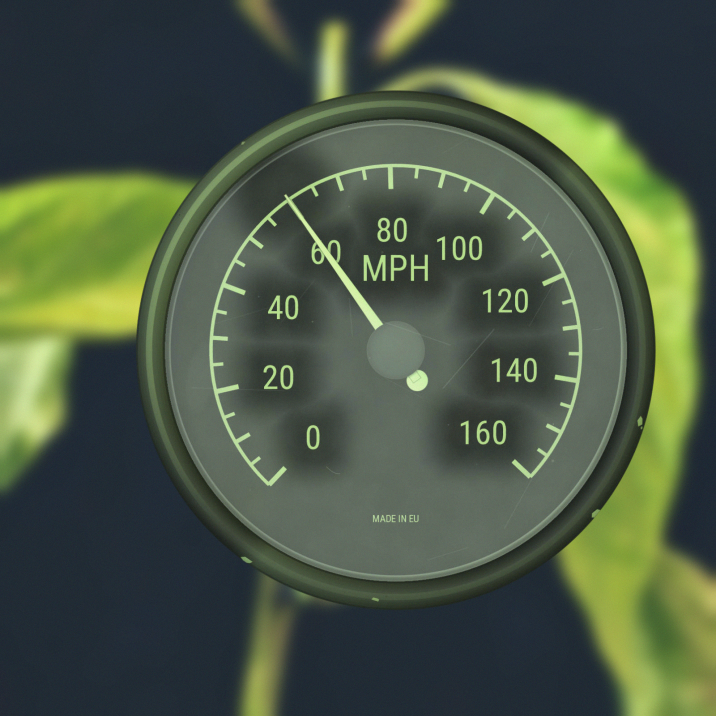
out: 60,mph
